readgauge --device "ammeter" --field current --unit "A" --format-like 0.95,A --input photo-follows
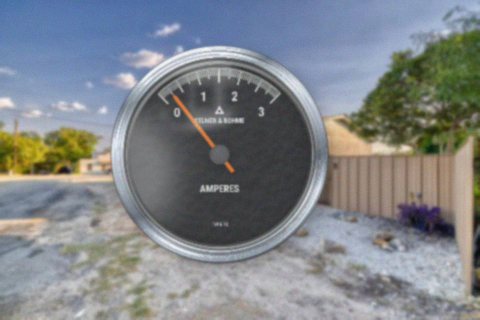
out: 0.25,A
